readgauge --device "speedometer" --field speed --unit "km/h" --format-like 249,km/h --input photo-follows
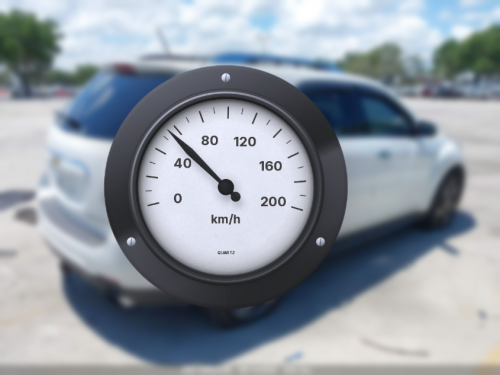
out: 55,km/h
